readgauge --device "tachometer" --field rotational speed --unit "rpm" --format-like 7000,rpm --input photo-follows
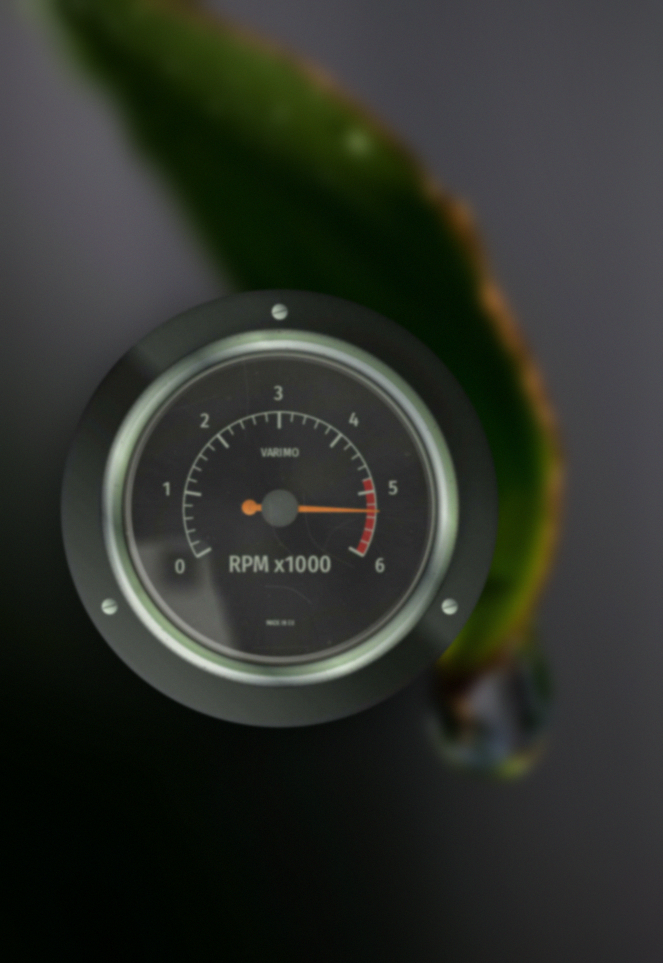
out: 5300,rpm
